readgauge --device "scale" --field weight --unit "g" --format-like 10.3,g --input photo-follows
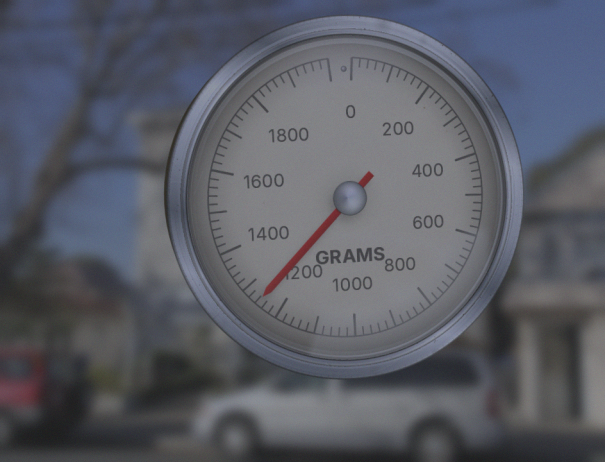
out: 1260,g
